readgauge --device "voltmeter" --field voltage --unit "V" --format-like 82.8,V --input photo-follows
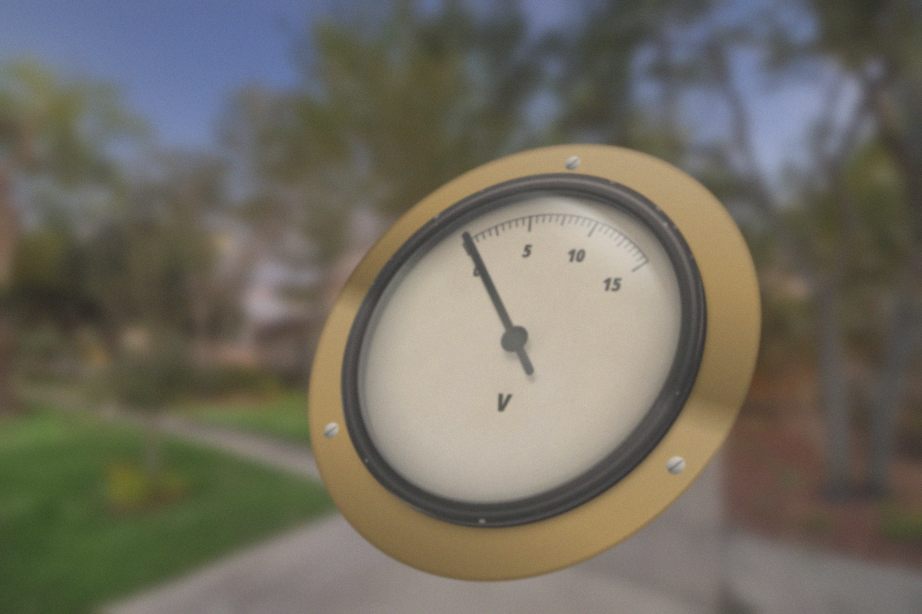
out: 0.5,V
